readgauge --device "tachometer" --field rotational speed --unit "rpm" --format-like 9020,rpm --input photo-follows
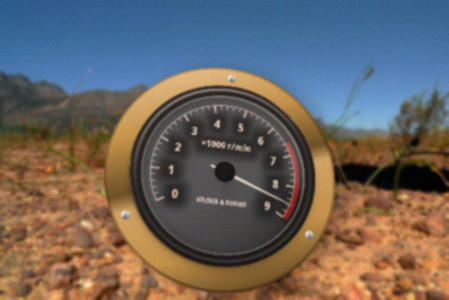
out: 8600,rpm
